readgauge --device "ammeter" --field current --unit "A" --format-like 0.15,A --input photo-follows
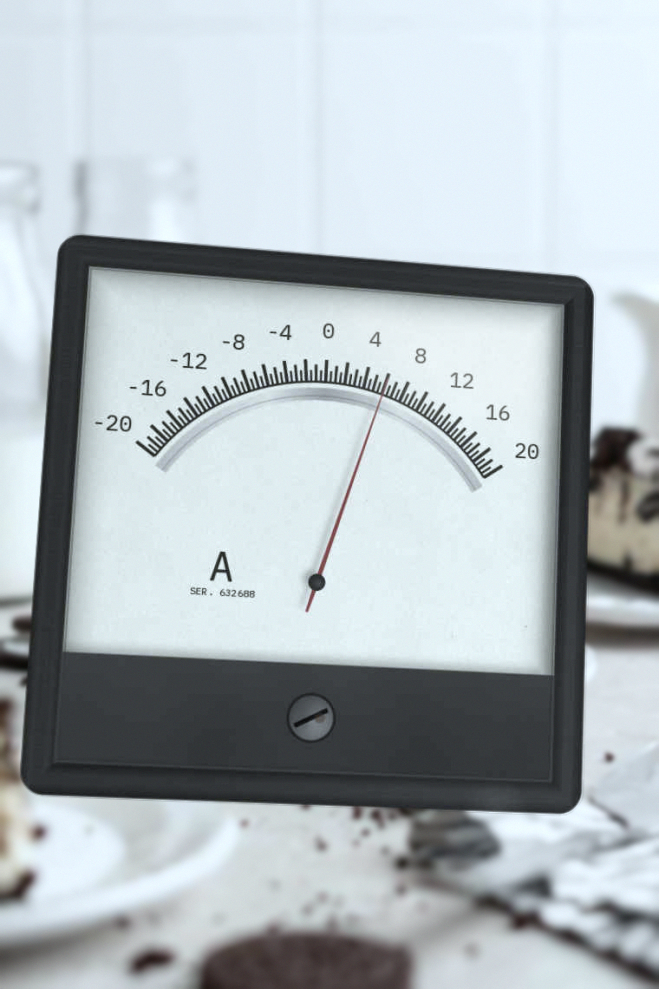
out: 6,A
